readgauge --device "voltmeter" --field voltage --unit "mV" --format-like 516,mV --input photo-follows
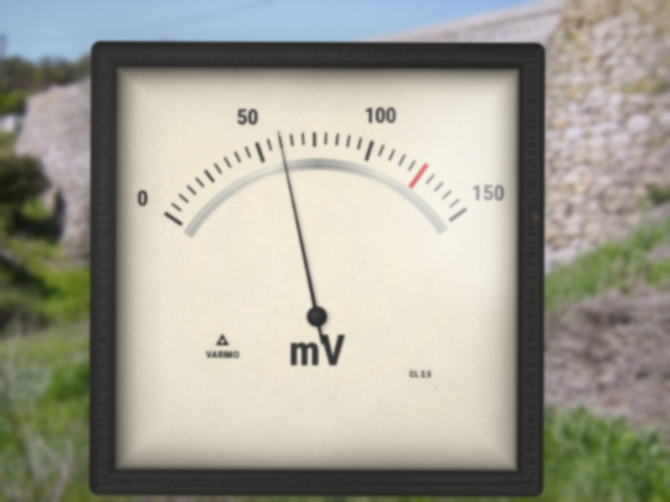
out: 60,mV
